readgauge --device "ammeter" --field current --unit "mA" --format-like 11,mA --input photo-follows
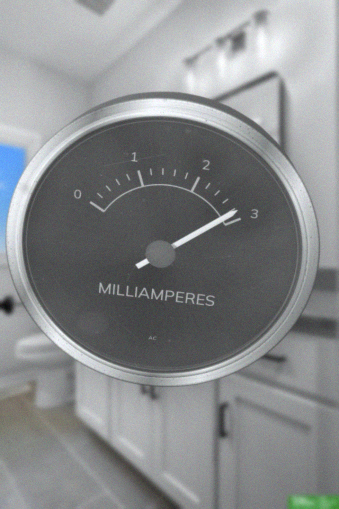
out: 2.8,mA
